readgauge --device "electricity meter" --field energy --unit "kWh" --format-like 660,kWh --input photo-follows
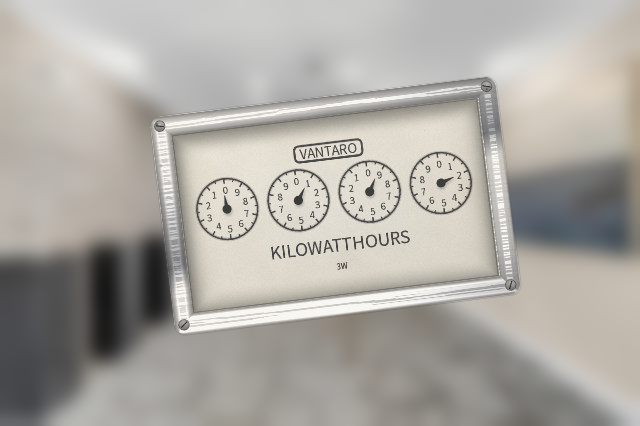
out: 92,kWh
